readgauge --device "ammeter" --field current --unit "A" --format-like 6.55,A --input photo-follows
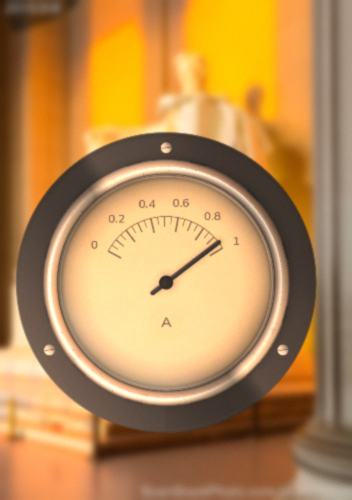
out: 0.95,A
